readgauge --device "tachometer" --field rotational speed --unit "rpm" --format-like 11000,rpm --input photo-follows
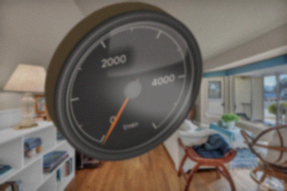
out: 0,rpm
